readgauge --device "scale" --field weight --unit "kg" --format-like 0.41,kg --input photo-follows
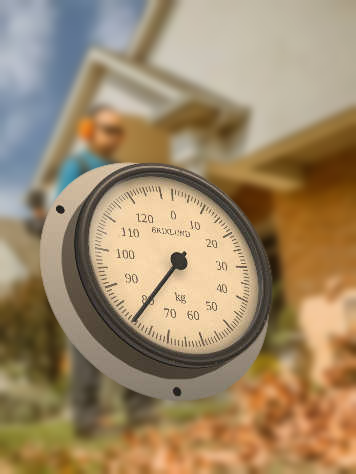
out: 80,kg
